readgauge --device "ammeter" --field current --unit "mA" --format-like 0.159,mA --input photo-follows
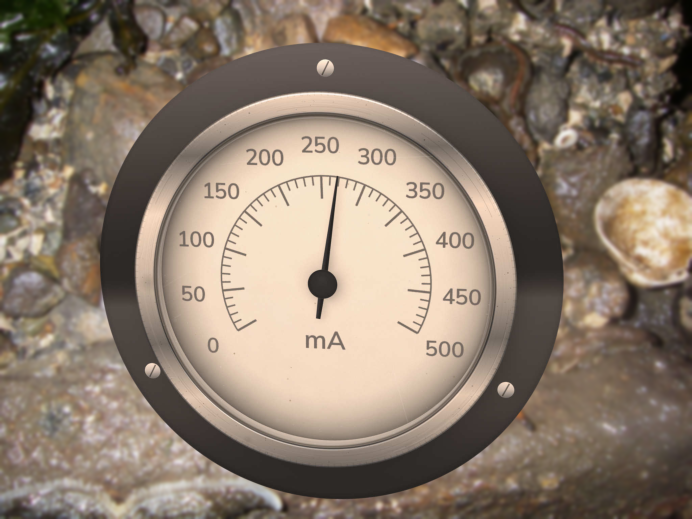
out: 270,mA
